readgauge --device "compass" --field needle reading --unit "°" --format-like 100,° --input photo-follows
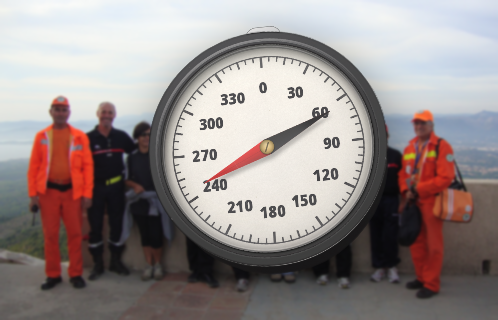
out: 245,°
